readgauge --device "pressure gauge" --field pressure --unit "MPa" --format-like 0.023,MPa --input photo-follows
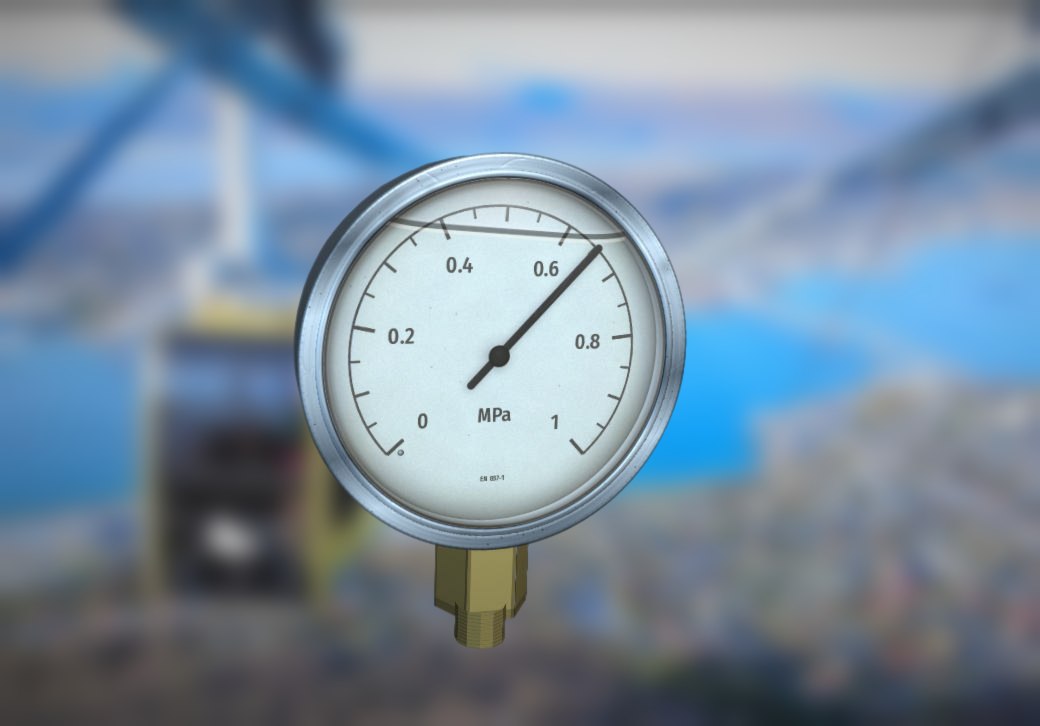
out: 0.65,MPa
